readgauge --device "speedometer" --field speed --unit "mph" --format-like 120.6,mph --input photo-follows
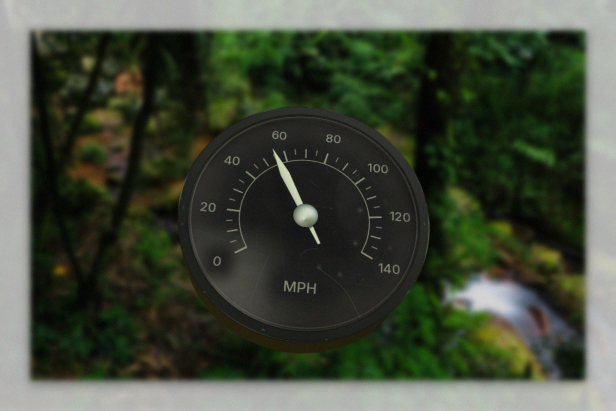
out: 55,mph
